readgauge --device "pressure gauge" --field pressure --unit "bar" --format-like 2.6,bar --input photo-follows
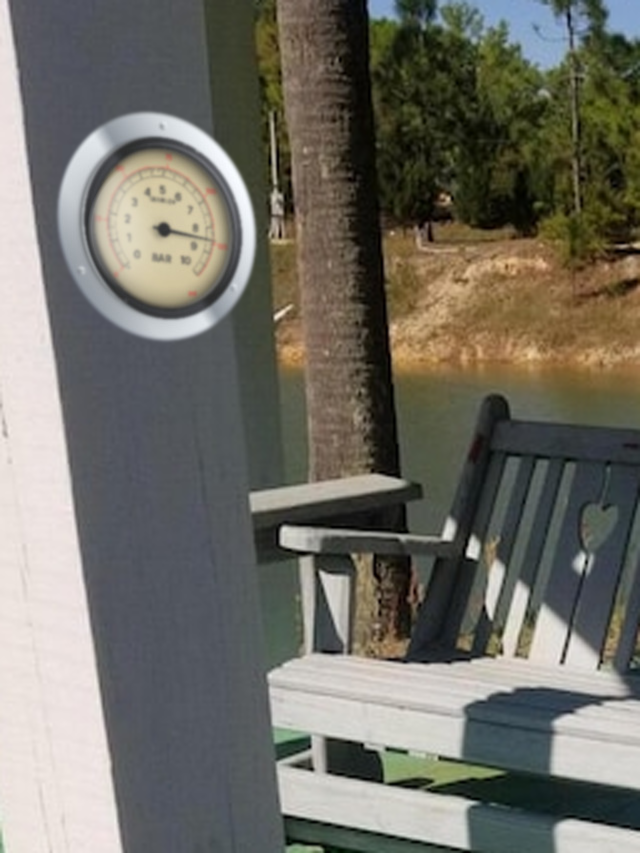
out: 8.5,bar
